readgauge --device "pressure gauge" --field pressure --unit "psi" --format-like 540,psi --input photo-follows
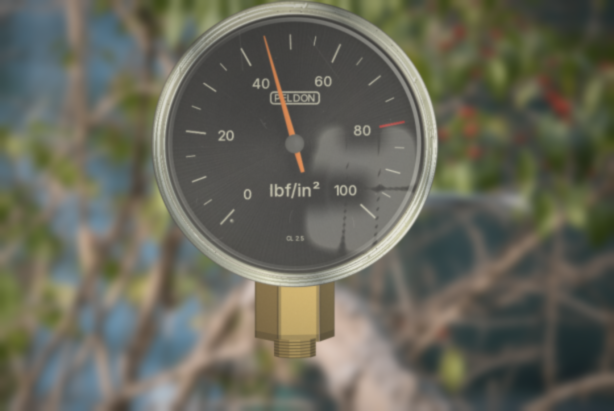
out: 45,psi
